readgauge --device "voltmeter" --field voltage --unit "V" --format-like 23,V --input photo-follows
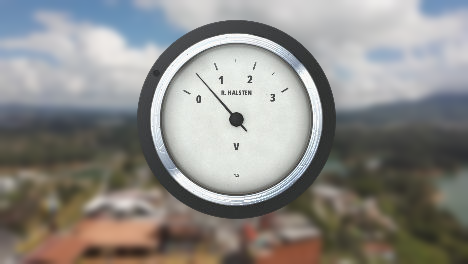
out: 0.5,V
